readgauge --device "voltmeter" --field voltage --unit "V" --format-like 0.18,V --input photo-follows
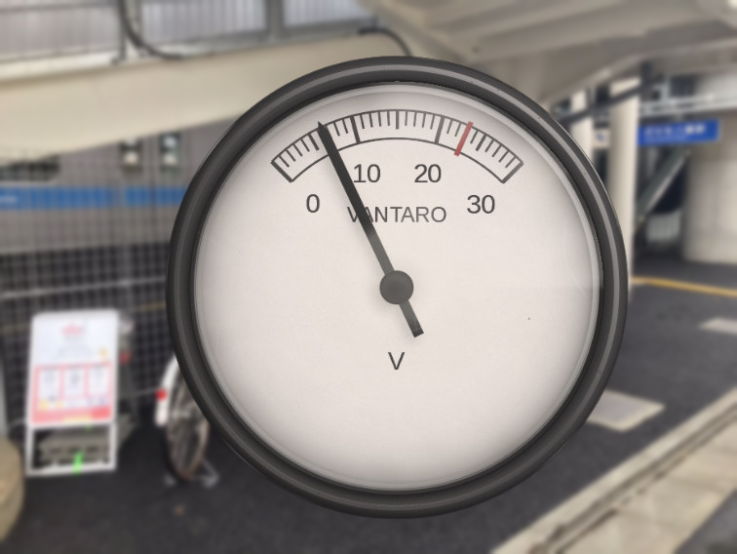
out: 6.5,V
